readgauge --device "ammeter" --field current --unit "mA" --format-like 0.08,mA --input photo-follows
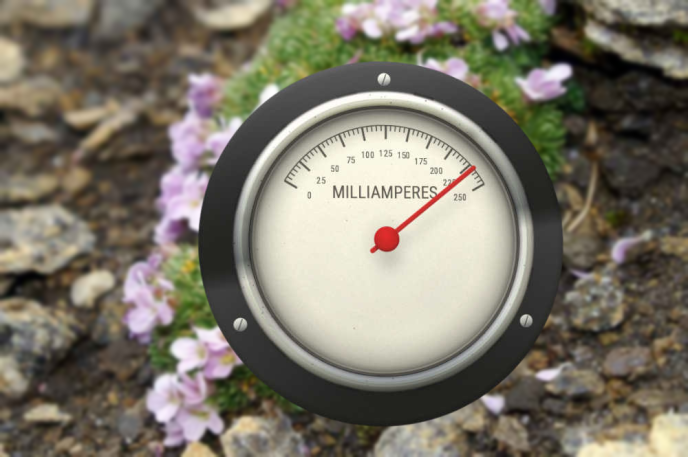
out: 230,mA
